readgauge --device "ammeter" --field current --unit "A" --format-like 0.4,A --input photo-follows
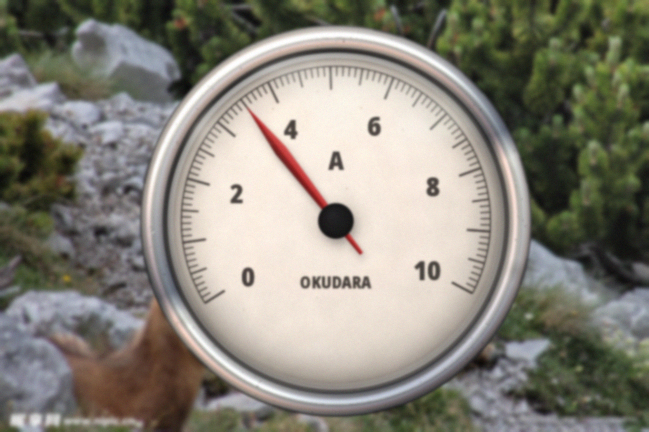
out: 3.5,A
